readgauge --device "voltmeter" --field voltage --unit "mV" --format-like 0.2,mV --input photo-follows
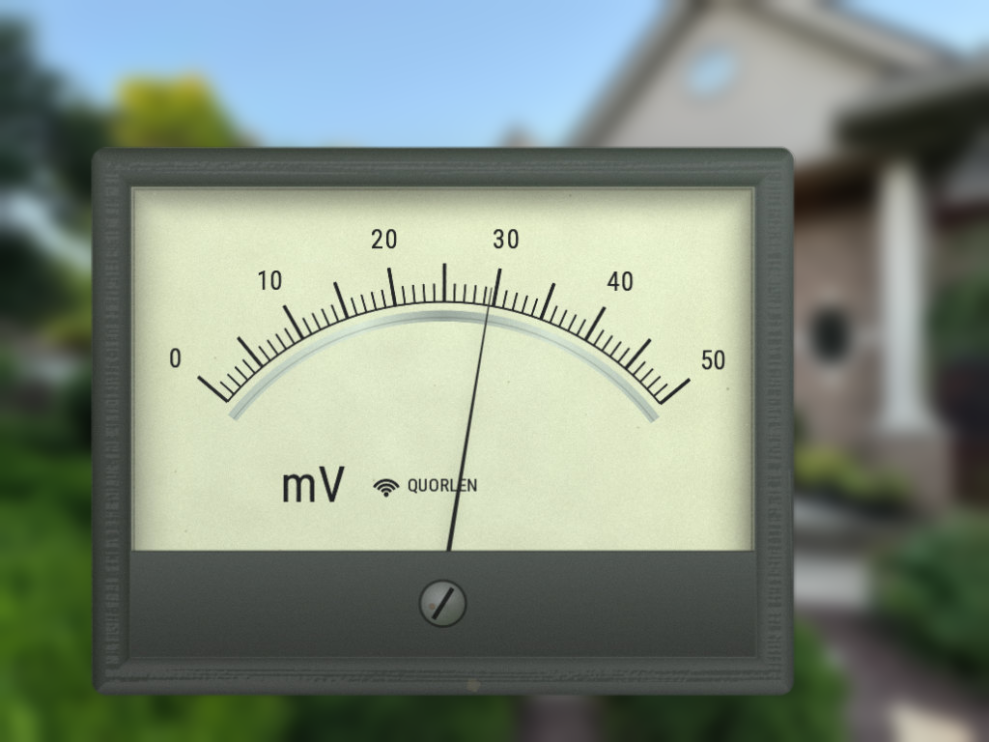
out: 29.5,mV
